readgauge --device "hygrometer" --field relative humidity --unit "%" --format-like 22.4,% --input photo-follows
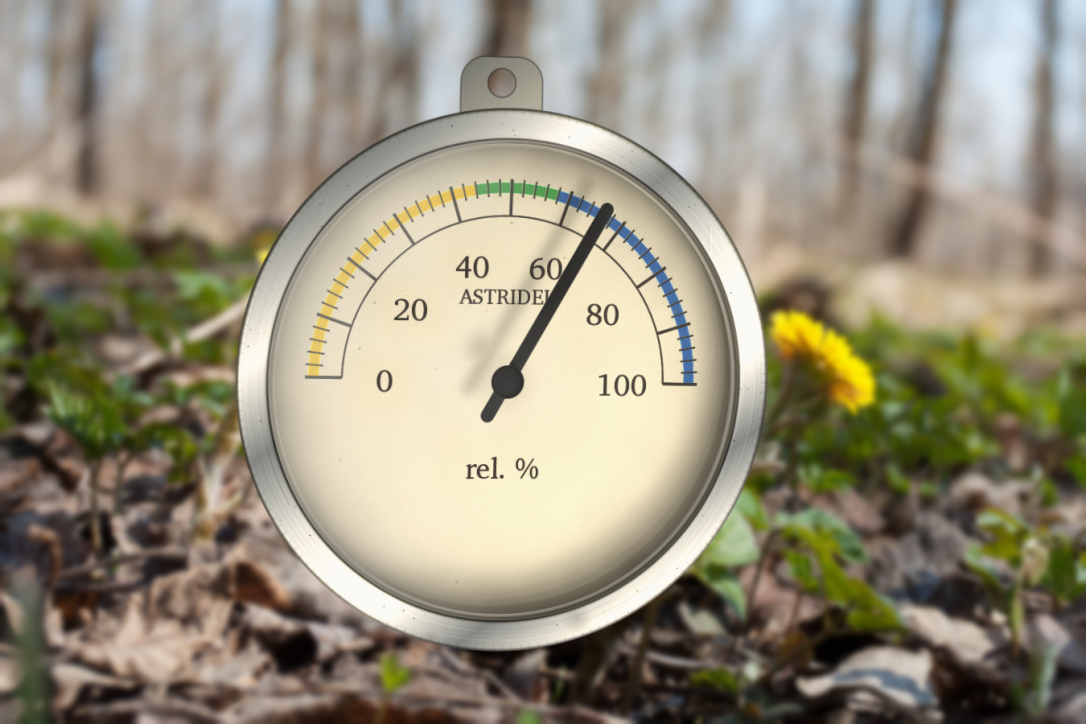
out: 66,%
